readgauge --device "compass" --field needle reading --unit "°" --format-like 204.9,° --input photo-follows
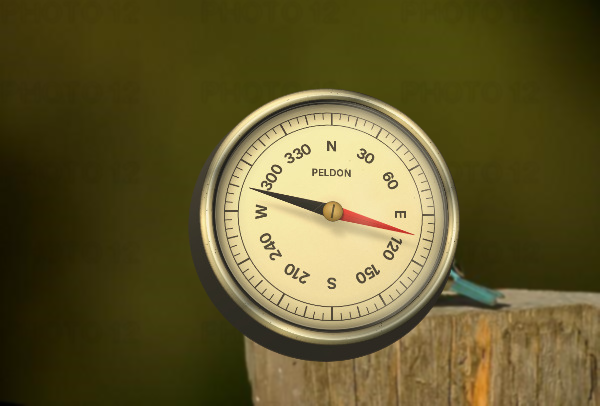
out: 105,°
